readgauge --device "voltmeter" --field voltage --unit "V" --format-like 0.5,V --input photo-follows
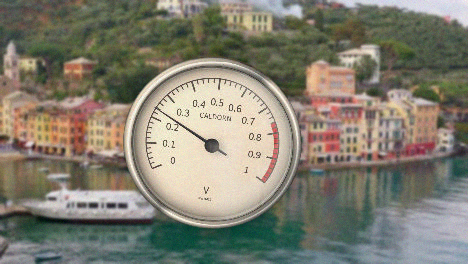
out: 0.24,V
